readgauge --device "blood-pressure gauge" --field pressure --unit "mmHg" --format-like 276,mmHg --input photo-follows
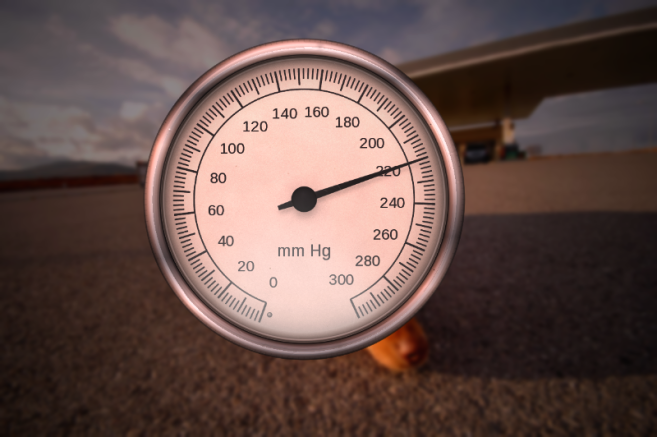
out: 220,mmHg
